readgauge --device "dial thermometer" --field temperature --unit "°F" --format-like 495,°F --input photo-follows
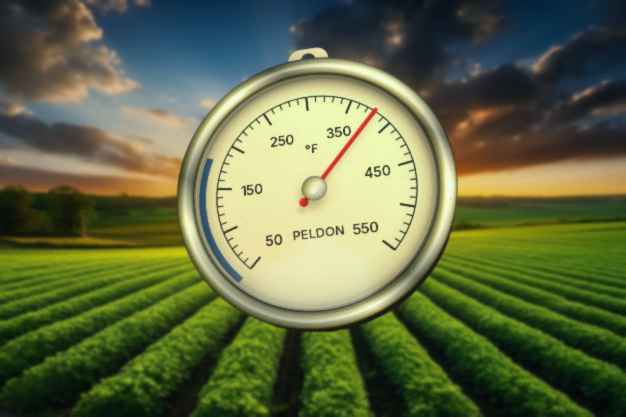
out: 380,°F
